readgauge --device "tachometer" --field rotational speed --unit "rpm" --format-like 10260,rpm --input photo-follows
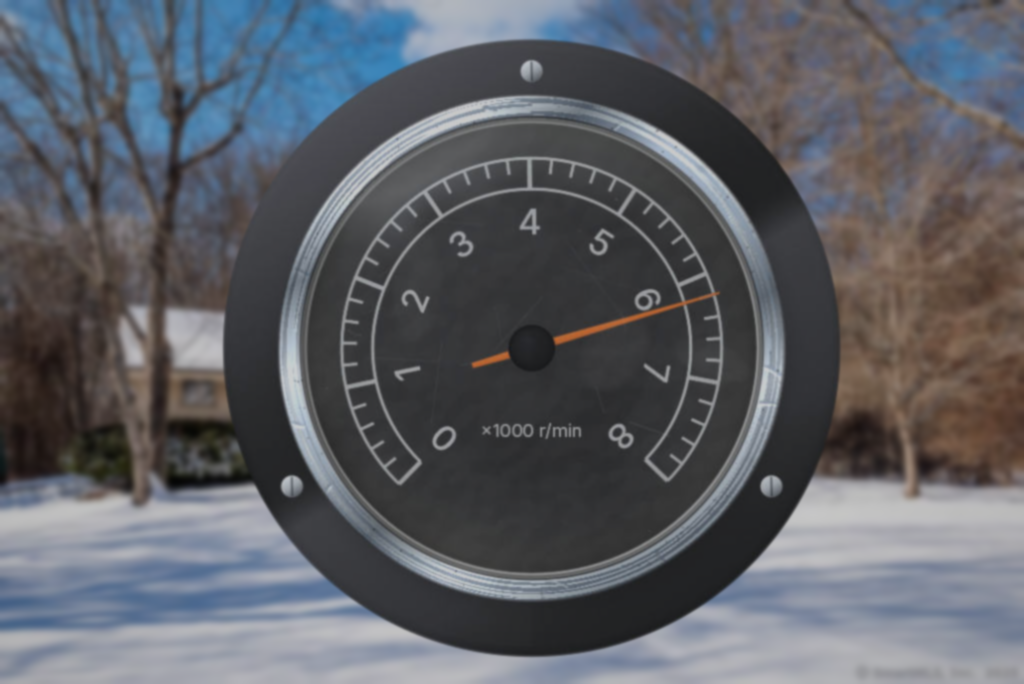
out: 6200,rpm
